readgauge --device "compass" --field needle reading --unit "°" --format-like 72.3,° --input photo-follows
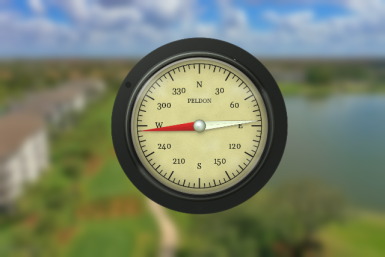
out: 265,°
